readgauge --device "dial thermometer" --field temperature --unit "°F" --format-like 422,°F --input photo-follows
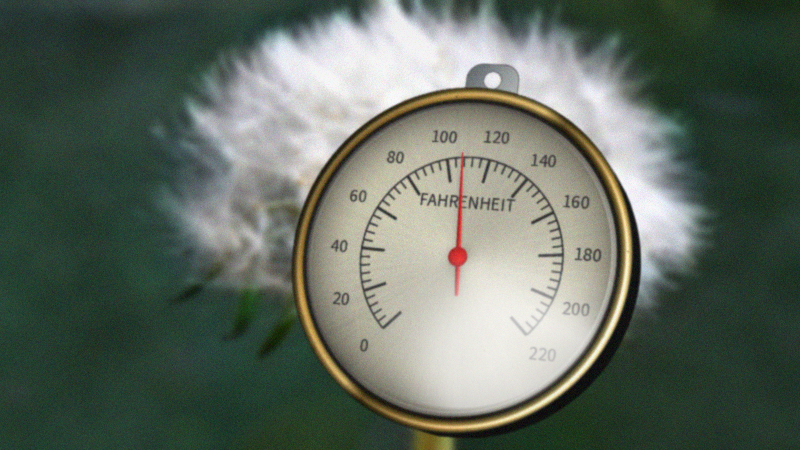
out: 108,°F
